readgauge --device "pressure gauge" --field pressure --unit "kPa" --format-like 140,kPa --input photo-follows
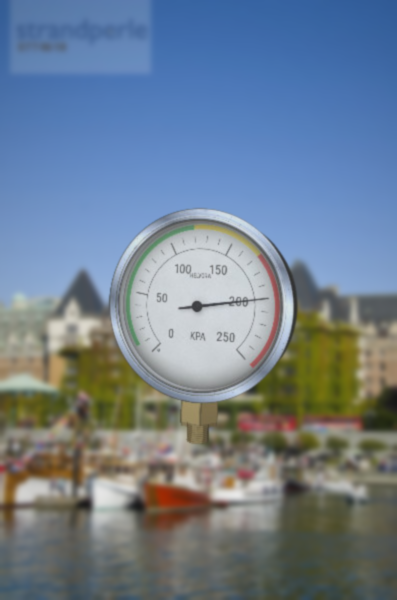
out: 200,kPa
